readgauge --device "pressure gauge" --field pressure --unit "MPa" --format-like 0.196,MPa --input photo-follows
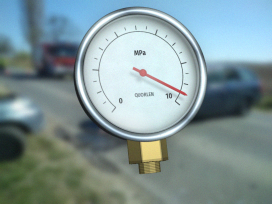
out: 9.5,MPa
